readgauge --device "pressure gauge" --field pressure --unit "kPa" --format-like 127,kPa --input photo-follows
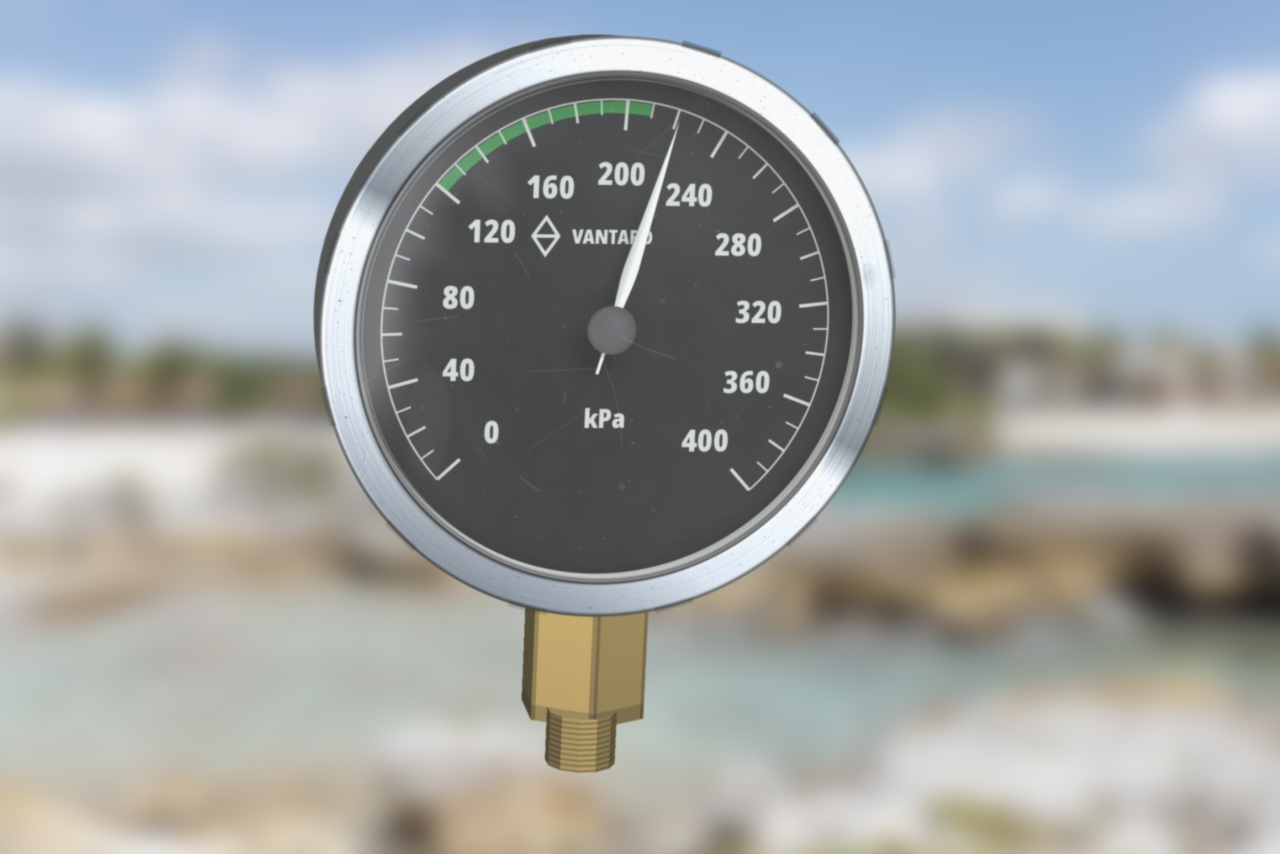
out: 220,kPa
